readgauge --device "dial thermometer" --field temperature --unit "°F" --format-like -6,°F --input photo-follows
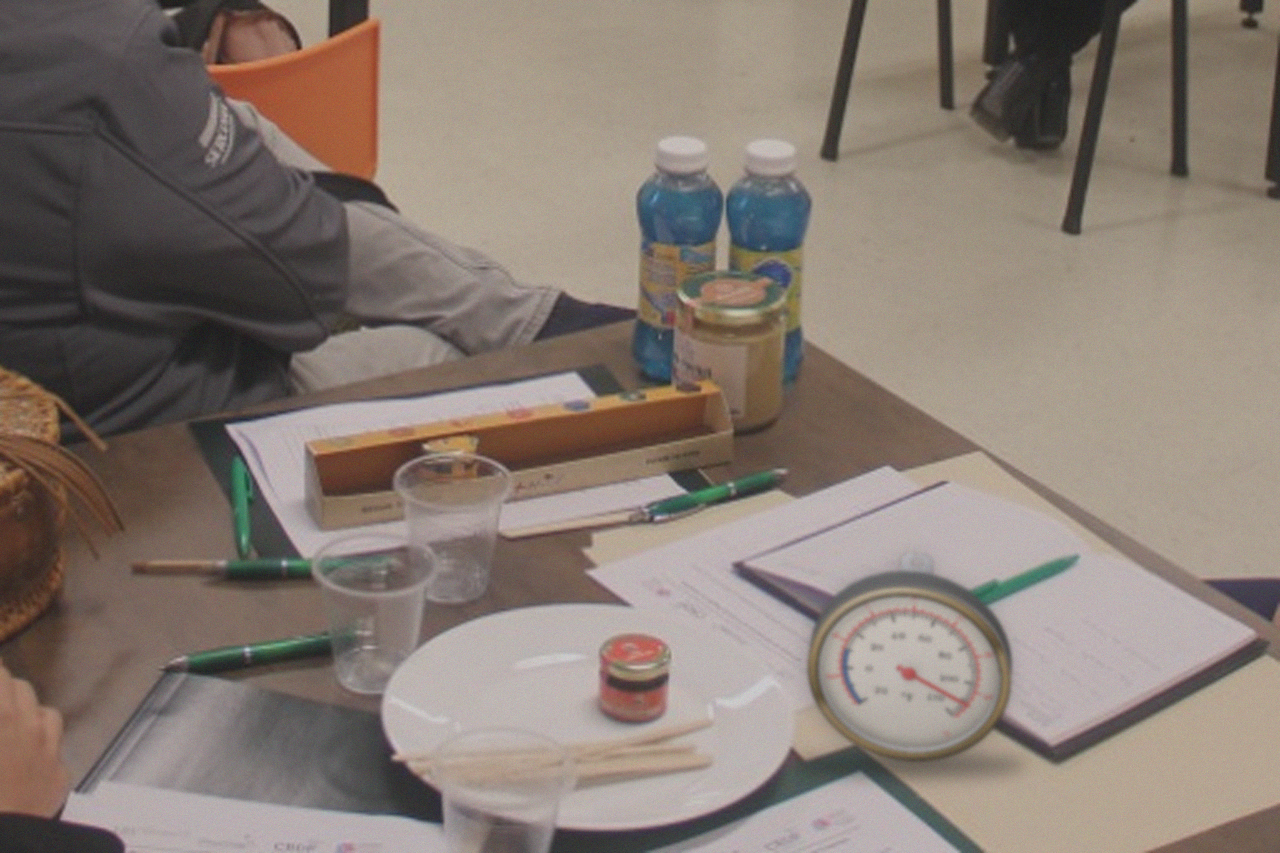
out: 110,°F
